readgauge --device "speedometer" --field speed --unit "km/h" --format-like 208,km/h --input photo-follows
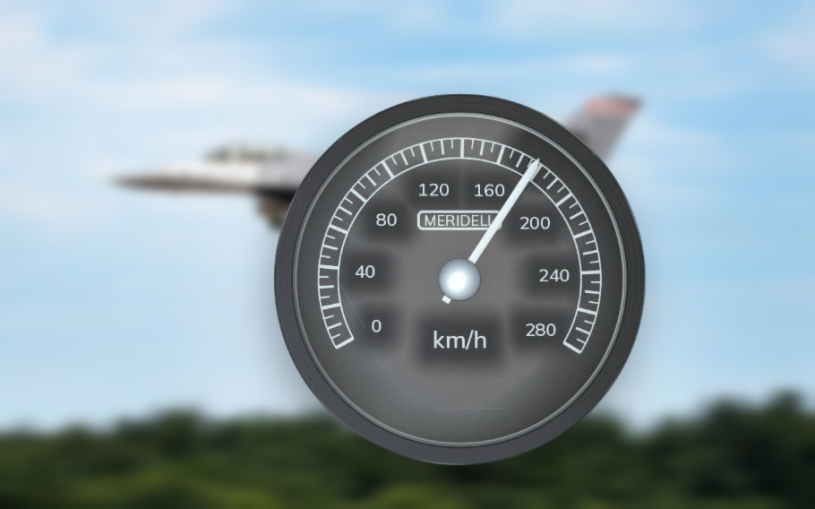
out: 177.5,km/h
